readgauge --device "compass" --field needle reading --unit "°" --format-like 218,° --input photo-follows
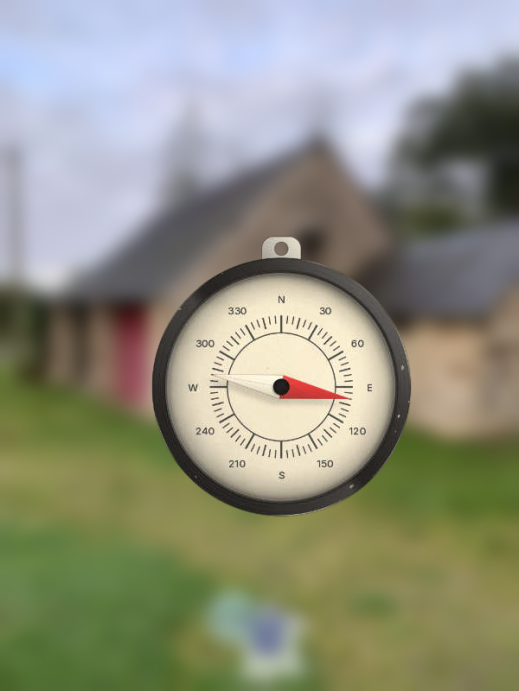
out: 100,°
